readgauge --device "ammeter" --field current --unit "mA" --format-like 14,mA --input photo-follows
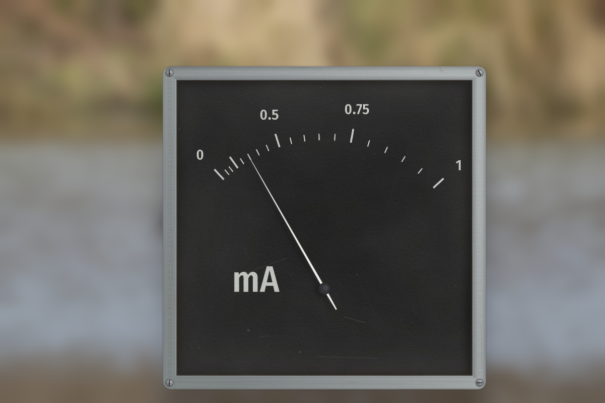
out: 0.35,mA
